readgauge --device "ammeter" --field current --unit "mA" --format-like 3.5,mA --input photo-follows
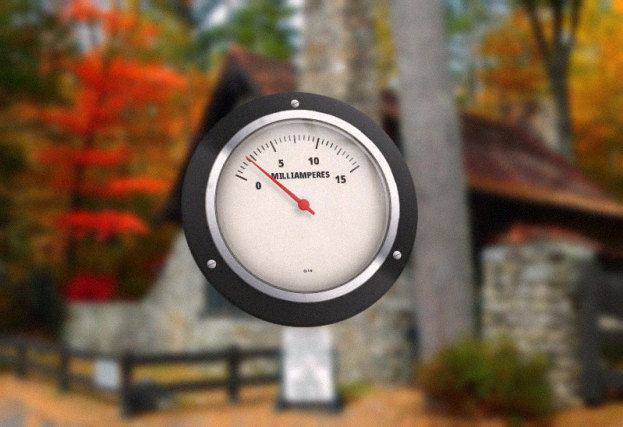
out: 2,mA
